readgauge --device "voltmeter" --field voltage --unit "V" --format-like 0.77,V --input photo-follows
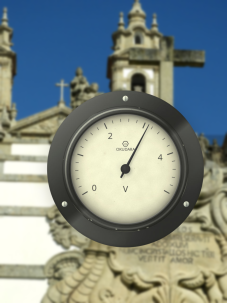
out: 3.1,V
